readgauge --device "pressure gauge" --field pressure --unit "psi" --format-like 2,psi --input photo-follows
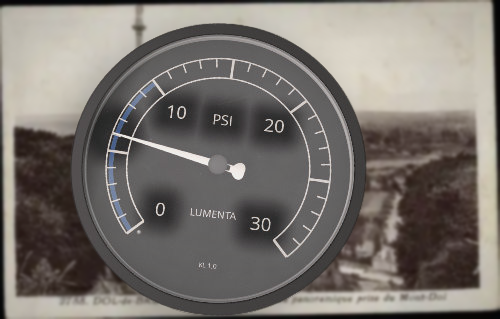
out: 6,psi
